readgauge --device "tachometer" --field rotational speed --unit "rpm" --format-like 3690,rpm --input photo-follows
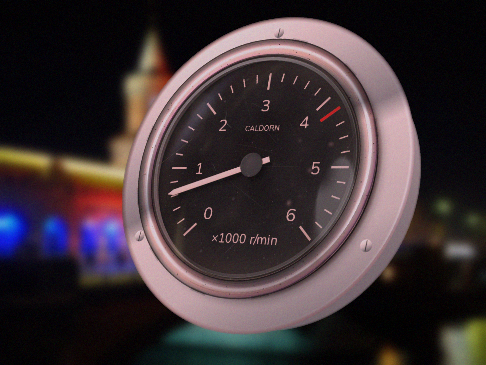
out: 600,rpm
